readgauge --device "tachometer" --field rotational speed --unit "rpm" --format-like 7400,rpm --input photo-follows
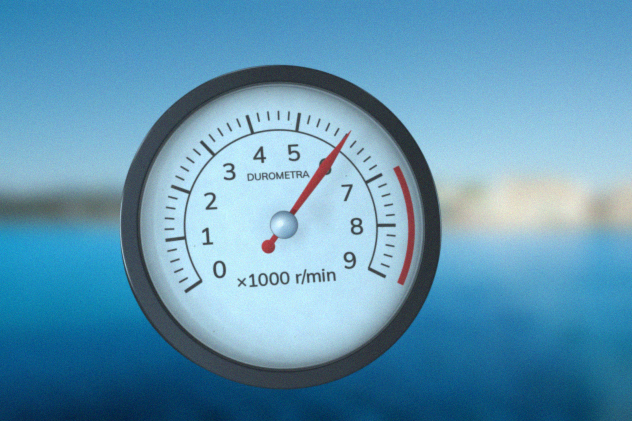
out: 6000,rpm
